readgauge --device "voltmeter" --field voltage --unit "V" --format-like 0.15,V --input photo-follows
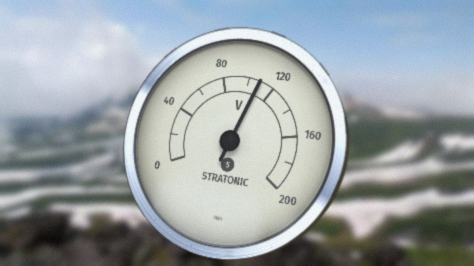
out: 110,V
